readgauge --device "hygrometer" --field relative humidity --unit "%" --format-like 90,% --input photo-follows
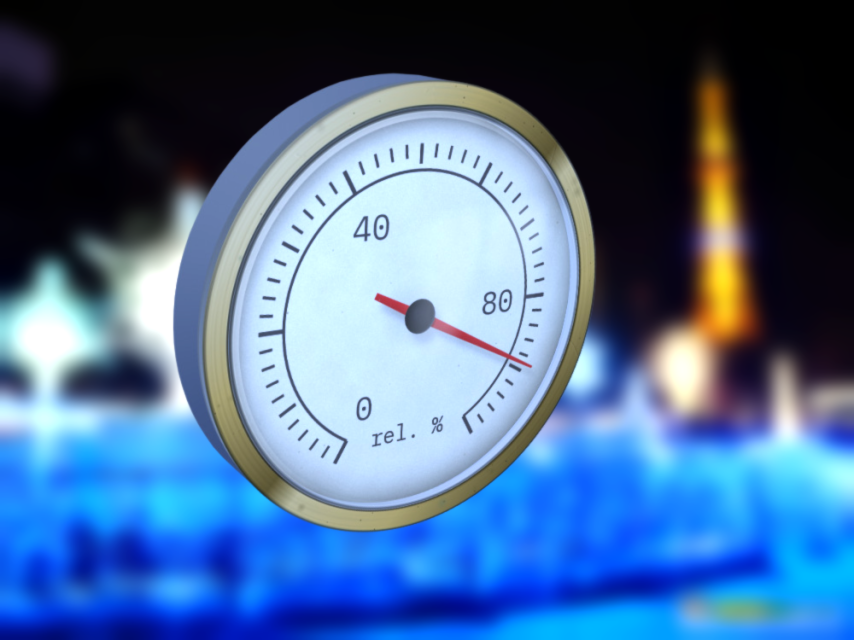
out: 89,%
